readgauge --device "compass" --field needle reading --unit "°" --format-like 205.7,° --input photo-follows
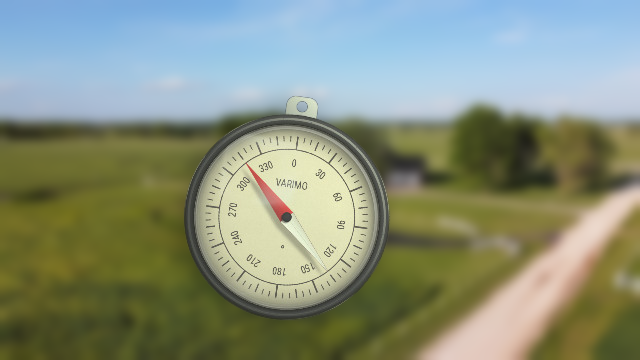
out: 315,°
